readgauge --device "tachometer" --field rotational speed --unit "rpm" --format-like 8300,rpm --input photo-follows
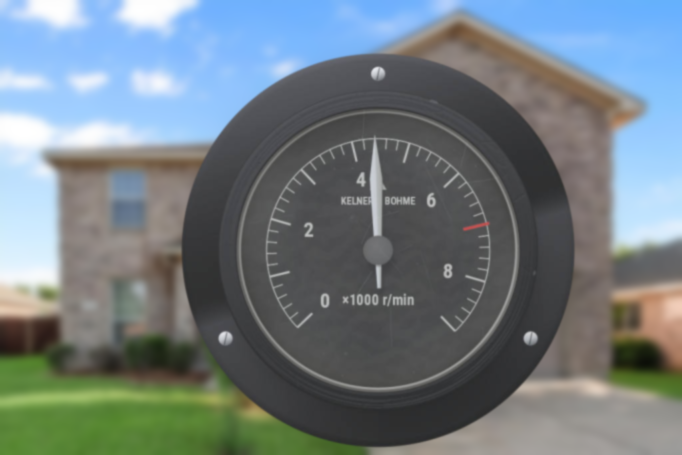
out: 4400,rpm
